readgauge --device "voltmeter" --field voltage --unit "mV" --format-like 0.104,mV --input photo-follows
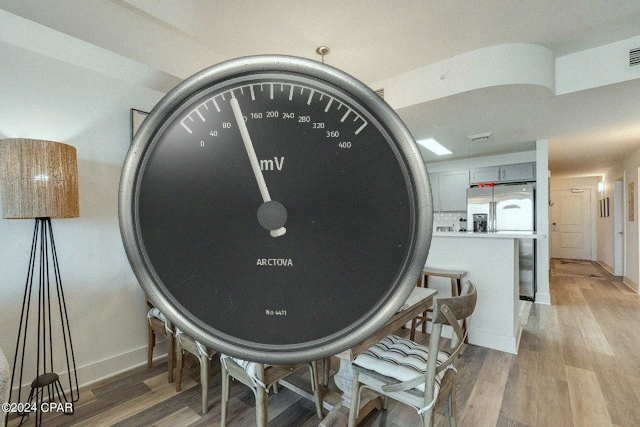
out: 120,mV
